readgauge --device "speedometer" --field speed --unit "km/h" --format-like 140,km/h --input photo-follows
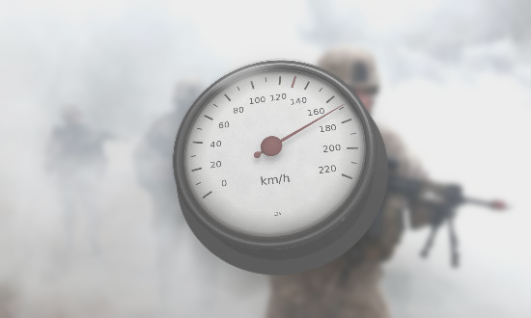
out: 170,km/h
